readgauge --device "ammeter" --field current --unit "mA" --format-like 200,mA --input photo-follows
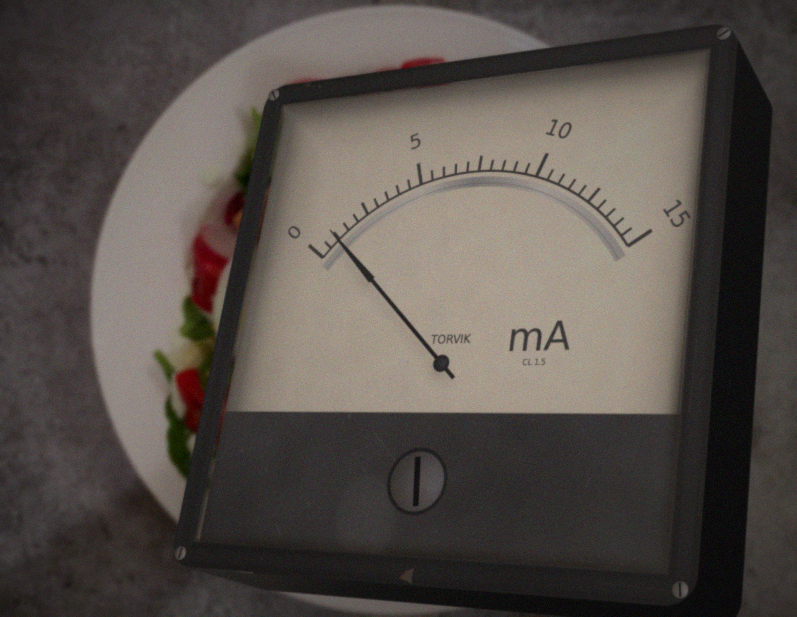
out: 1,mA
